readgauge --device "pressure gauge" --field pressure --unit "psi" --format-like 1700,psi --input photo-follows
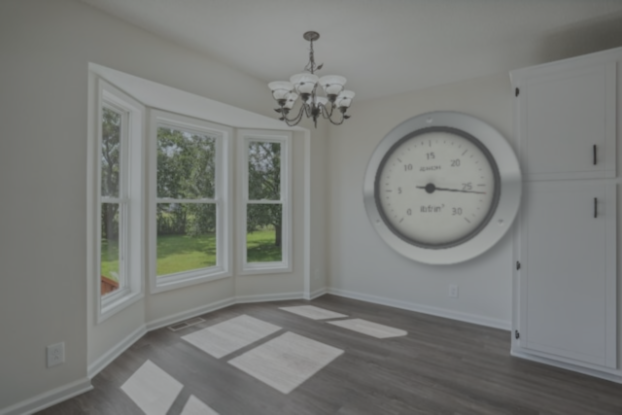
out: 26,psi
